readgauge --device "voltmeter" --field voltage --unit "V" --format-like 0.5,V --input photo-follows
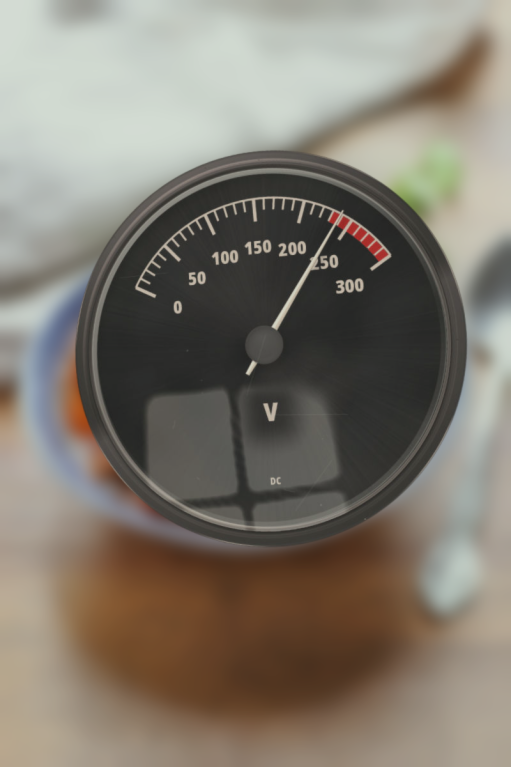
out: 240,V
